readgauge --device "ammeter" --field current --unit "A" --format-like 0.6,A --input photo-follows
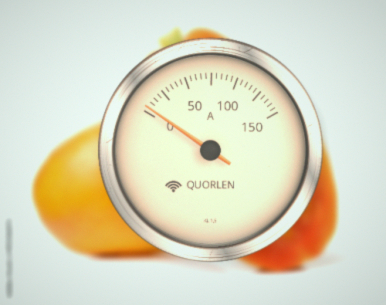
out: 5,A
